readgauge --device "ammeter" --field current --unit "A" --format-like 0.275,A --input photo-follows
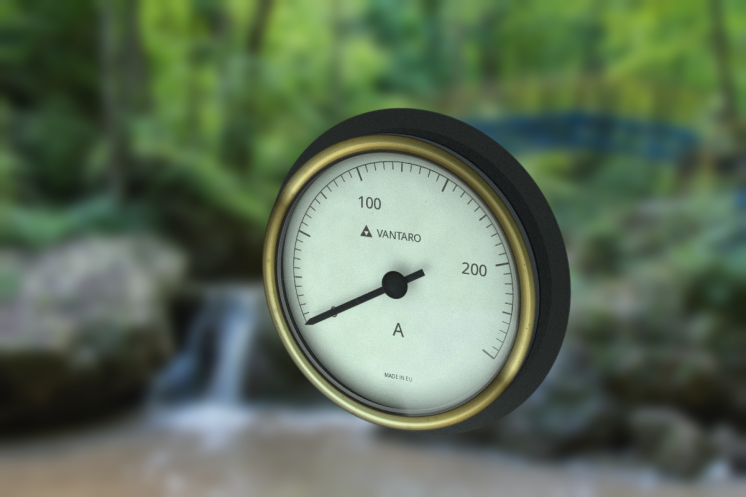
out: 0,A
